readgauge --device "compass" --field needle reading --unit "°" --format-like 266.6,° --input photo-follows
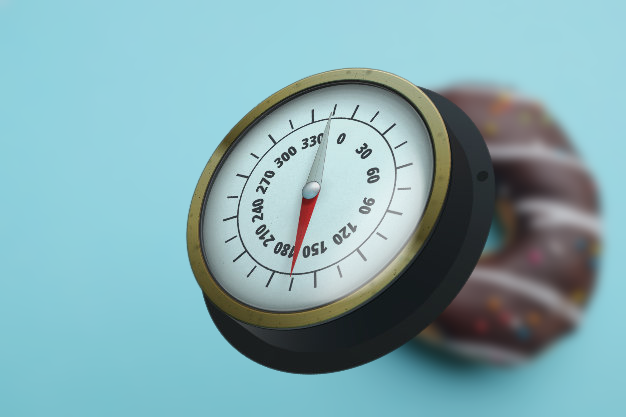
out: 165,°
